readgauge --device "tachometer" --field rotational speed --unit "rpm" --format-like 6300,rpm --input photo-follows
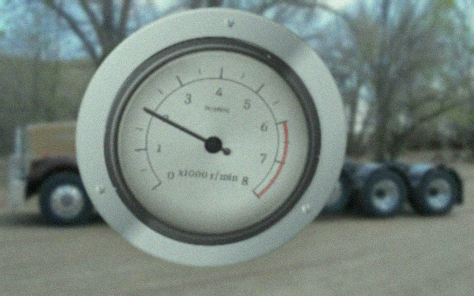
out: 2000,rpm
